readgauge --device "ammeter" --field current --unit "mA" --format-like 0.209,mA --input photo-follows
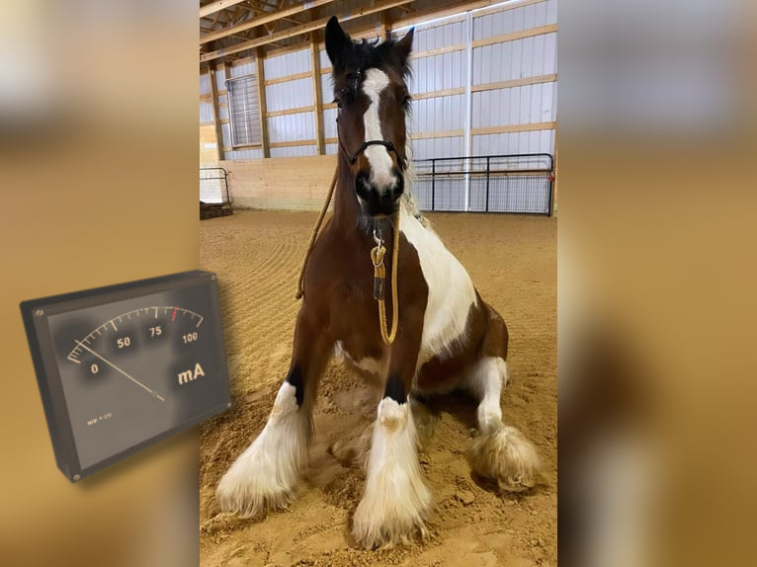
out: 25,mA
